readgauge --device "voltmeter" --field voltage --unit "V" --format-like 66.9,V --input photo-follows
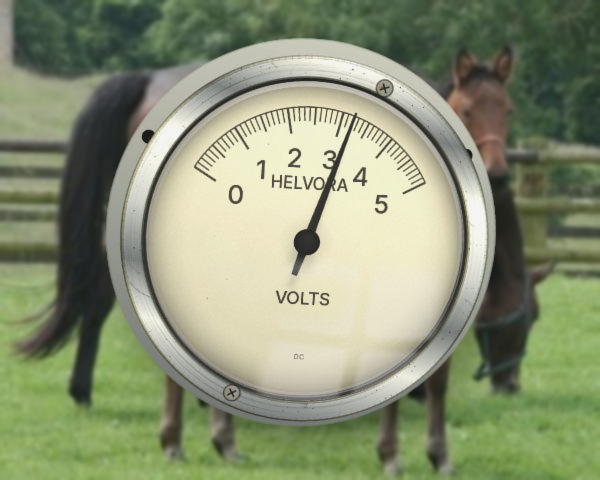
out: 3.2,V
